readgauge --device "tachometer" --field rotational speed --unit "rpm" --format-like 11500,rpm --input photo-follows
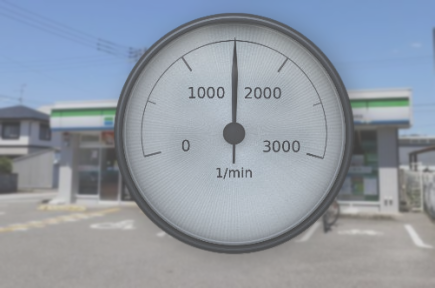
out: 1500,rpm
